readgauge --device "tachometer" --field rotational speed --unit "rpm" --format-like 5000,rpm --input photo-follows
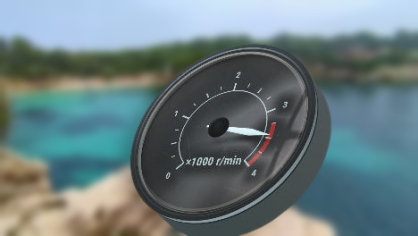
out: 3500,rpm
